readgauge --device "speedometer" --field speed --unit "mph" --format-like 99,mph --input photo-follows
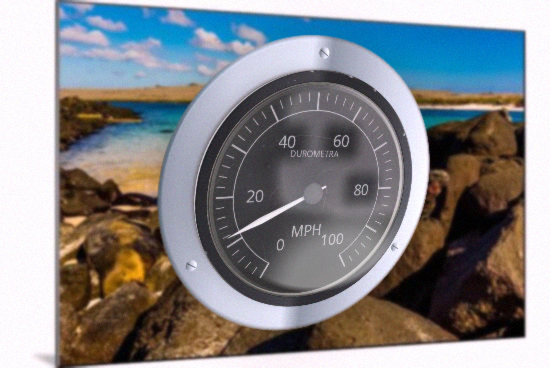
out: 12,mph
